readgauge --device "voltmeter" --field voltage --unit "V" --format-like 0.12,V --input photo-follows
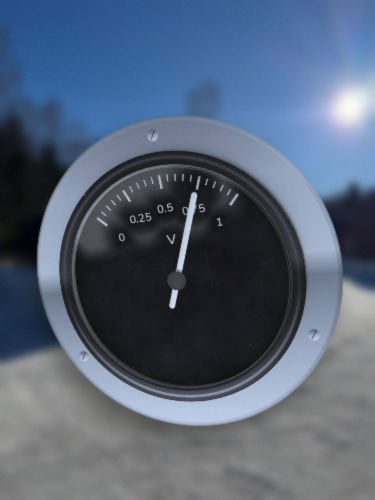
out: 0.75,V
